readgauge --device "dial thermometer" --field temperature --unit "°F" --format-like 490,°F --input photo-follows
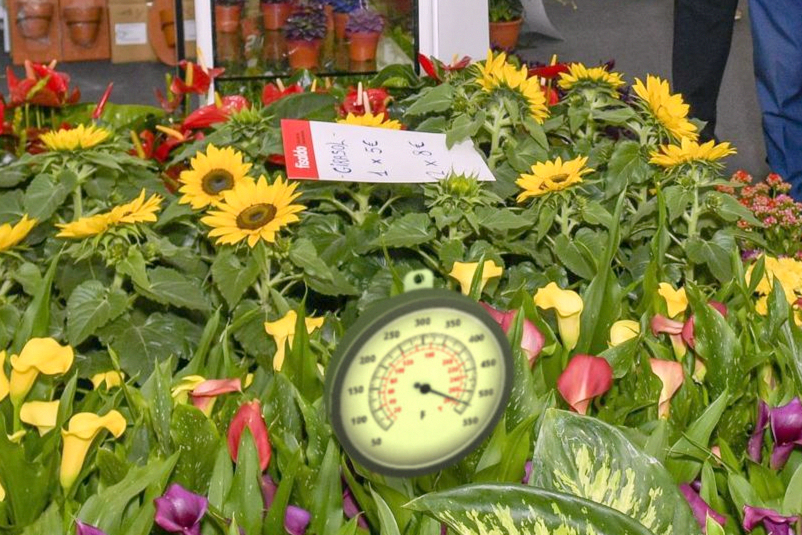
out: 525,°F
